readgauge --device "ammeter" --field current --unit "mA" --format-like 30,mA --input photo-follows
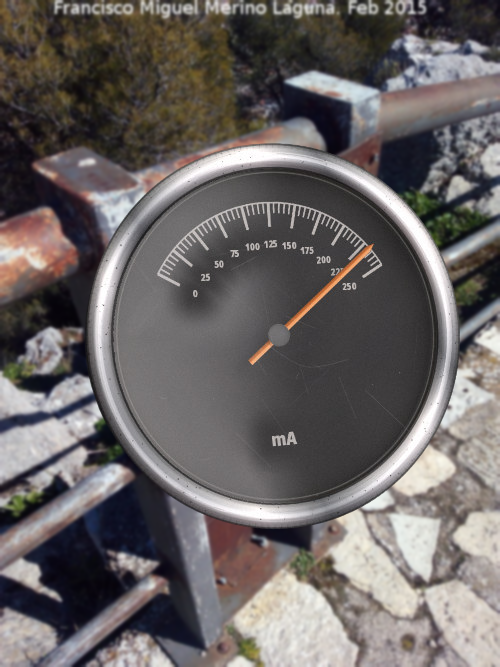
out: 230,mA
